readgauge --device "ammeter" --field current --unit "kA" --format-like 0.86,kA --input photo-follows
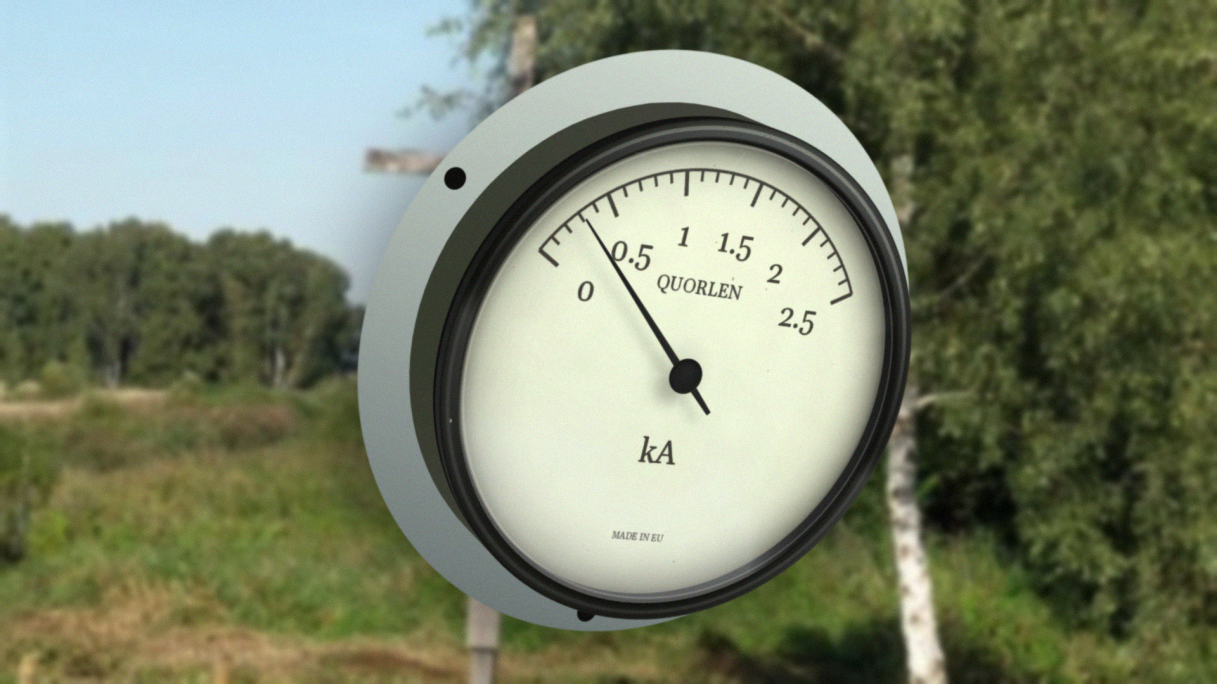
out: 0.3,kA
